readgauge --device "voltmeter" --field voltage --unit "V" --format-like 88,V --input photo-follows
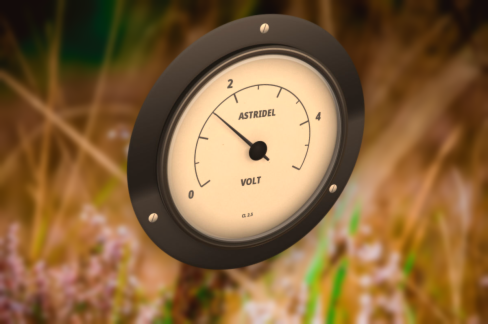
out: 1.5,V
